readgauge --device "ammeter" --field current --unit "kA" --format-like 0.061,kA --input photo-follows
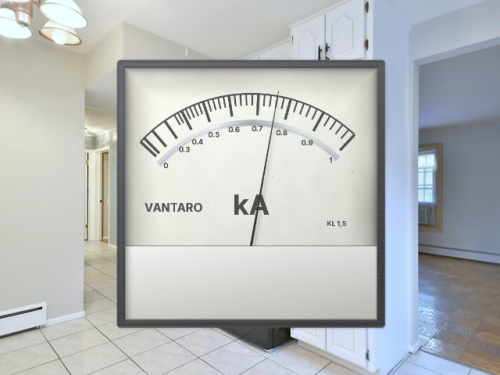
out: 0.76,kA
